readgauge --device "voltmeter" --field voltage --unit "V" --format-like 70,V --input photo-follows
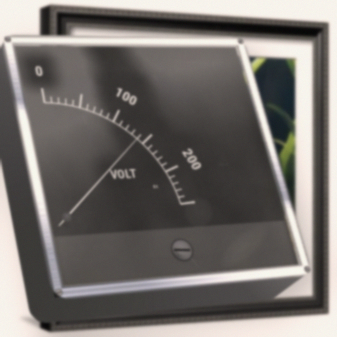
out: 140,V
